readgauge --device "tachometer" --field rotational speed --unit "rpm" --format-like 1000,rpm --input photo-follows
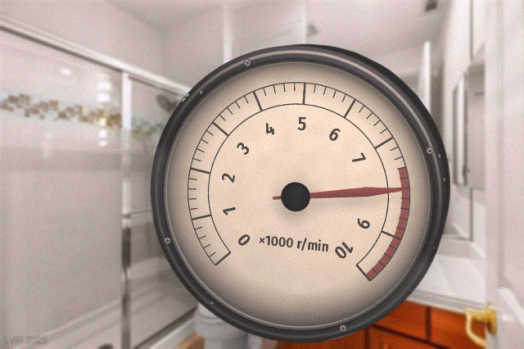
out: 8000,rpm
